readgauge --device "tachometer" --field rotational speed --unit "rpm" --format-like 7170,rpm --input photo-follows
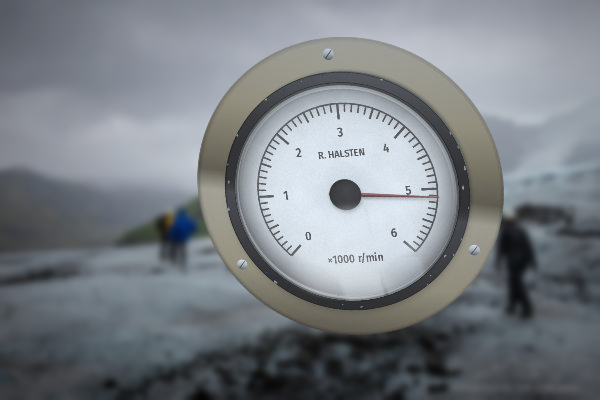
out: 5100,rpm
